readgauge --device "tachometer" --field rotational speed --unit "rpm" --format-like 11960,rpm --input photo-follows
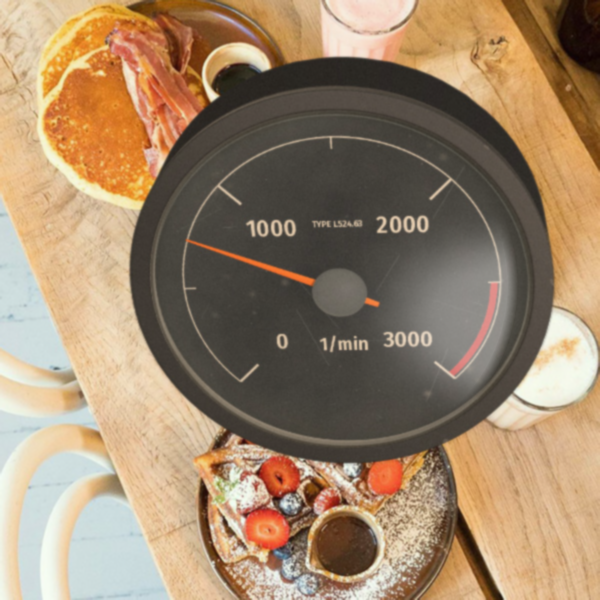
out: 750,rpm
